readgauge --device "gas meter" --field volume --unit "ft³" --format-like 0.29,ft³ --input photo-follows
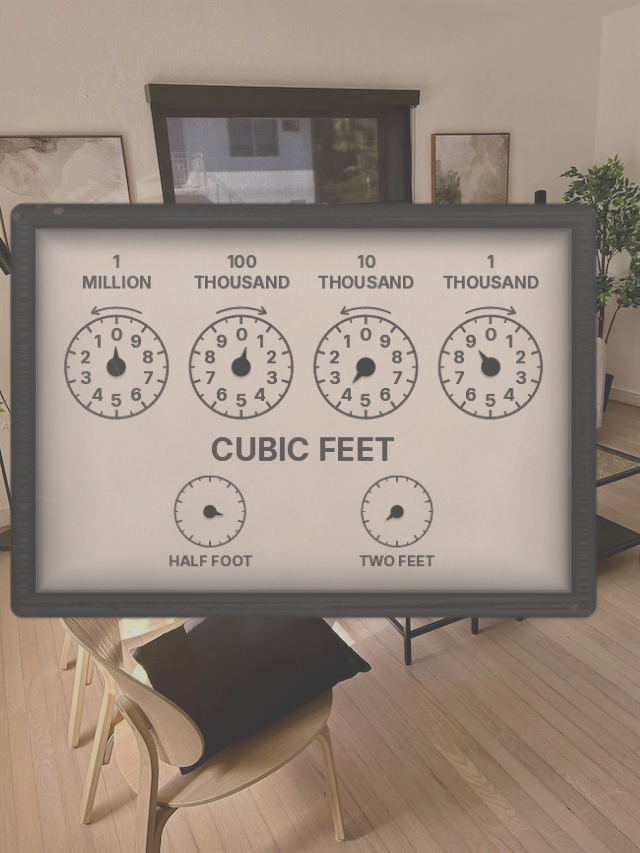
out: 3900,ft³
